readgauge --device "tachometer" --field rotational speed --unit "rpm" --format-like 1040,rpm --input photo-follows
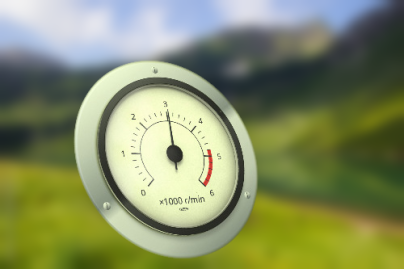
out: 3000,rpm
